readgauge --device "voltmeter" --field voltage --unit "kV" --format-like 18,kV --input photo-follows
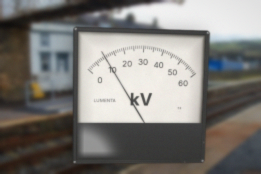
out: 10,kV
